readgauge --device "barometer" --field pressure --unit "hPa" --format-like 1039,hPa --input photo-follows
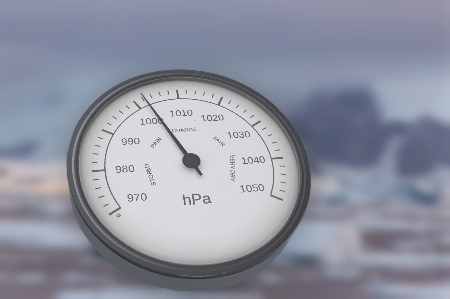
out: 1002,hPa
